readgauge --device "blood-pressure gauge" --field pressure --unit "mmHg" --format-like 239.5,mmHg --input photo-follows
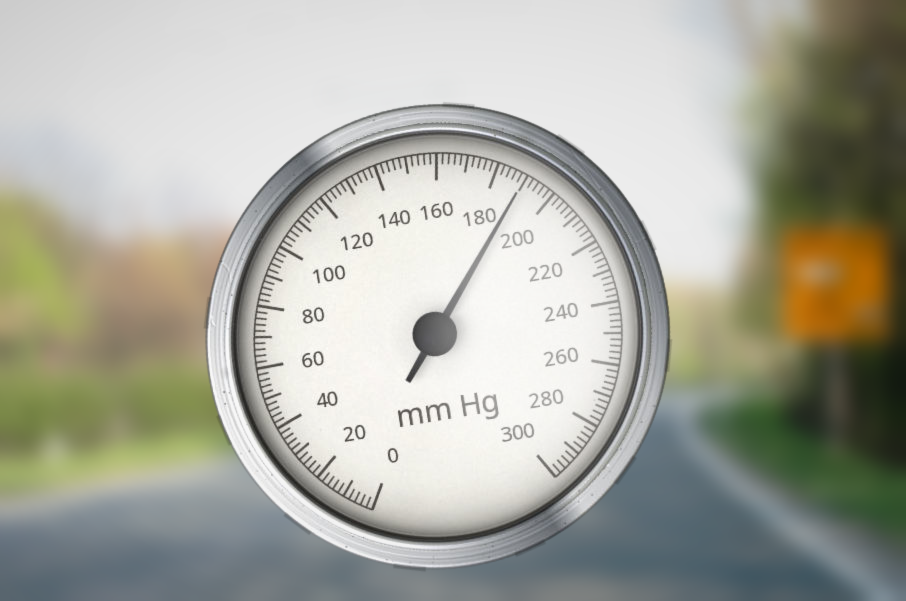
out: 190,mmHg
